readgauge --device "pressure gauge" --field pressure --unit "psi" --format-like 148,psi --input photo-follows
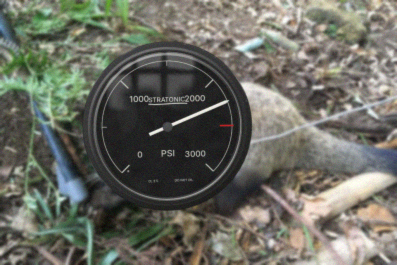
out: 2250,psi
